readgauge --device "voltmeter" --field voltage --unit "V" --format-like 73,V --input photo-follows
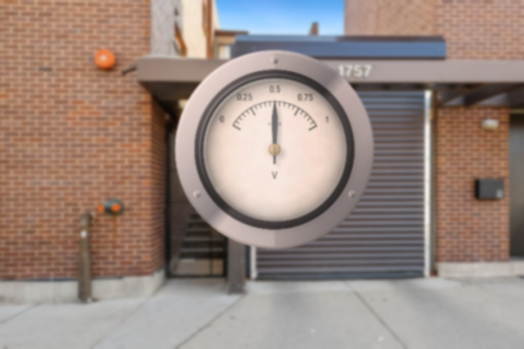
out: 0.5,V
